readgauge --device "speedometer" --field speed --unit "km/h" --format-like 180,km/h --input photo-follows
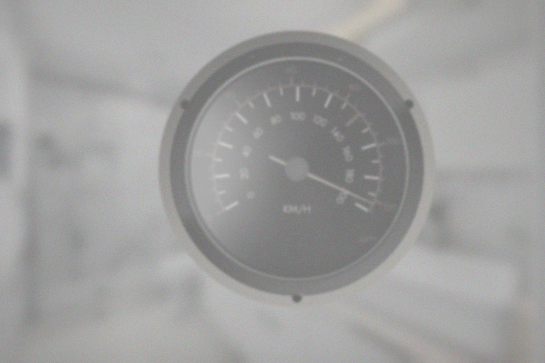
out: 195,km/h
